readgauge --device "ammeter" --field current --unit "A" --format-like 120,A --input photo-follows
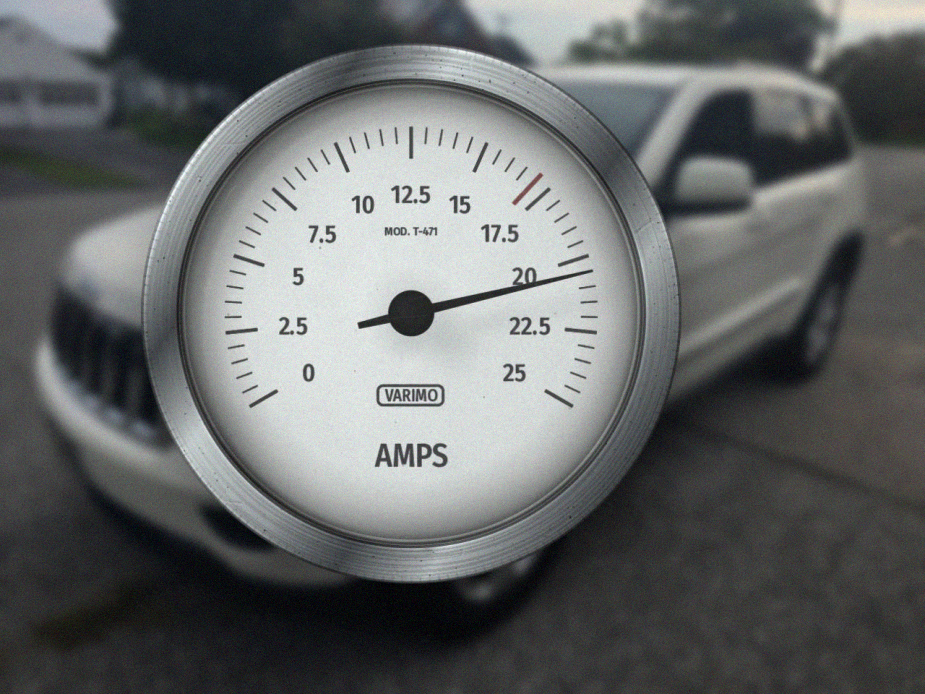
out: 20.5,A
